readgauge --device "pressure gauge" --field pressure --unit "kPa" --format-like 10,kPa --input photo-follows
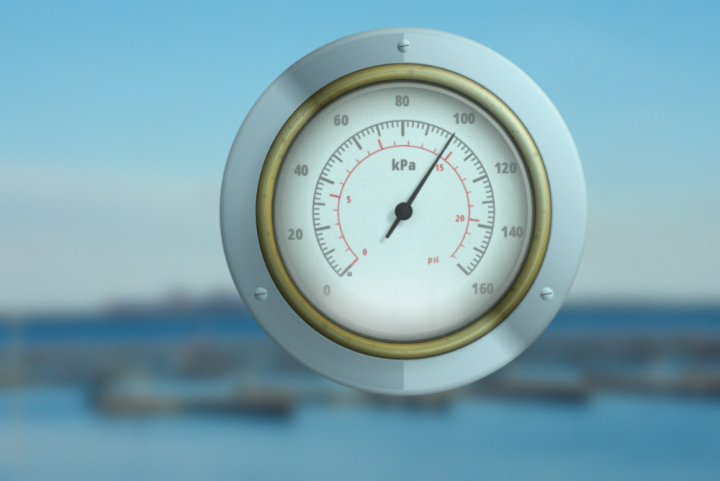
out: 100,kPa
